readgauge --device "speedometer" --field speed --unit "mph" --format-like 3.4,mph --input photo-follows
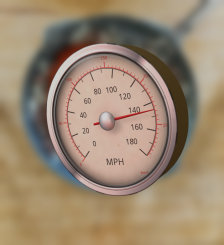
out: 145,mph
